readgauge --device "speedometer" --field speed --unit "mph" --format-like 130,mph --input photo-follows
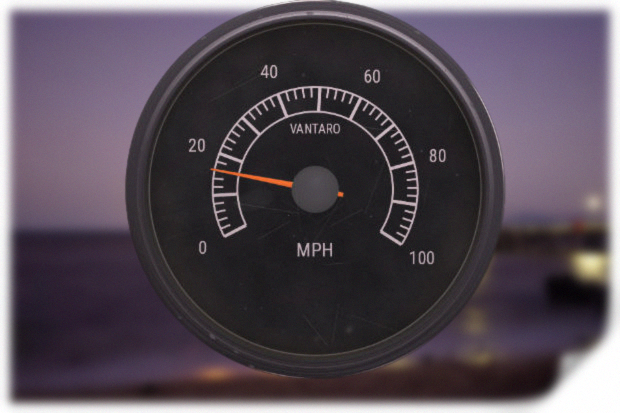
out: 16,mph
